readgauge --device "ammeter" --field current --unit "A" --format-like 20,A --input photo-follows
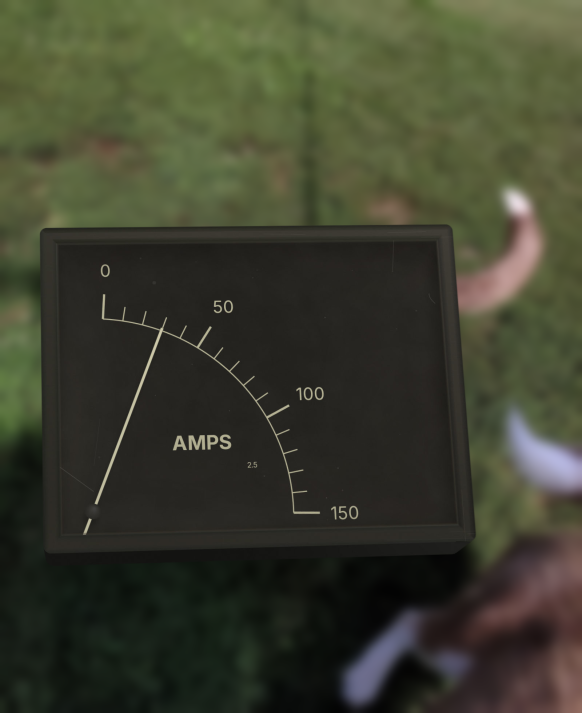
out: 30,A
